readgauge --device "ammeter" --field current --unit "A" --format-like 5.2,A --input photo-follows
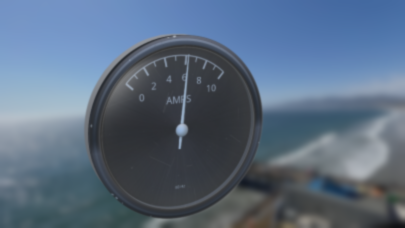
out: 6,A
